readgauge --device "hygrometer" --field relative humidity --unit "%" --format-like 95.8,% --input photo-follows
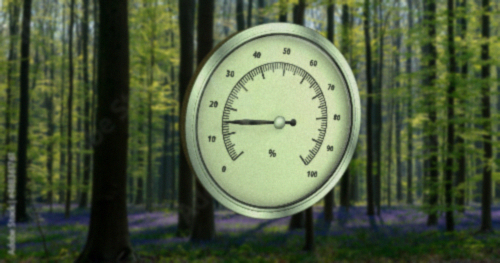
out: 15,%
